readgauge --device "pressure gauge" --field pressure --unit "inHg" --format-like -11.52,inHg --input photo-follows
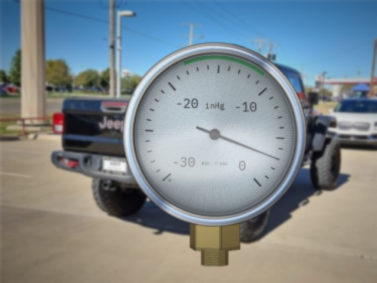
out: -3,inHg
